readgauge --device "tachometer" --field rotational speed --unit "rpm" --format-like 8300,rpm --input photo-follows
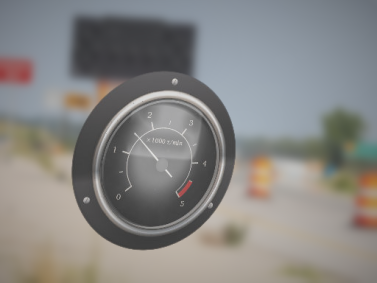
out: 1500,rpm
